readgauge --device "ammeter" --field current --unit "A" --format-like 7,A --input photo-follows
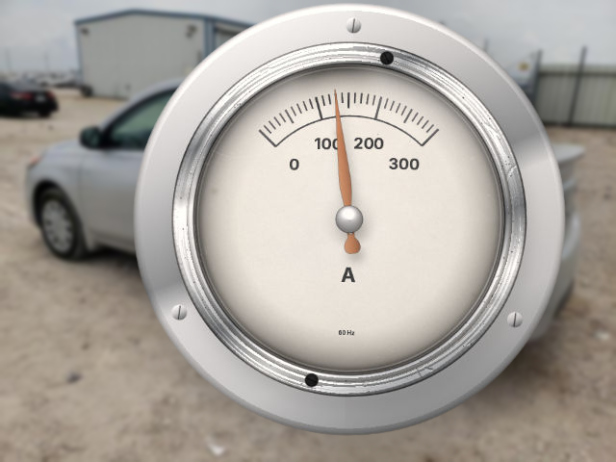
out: 130,A
